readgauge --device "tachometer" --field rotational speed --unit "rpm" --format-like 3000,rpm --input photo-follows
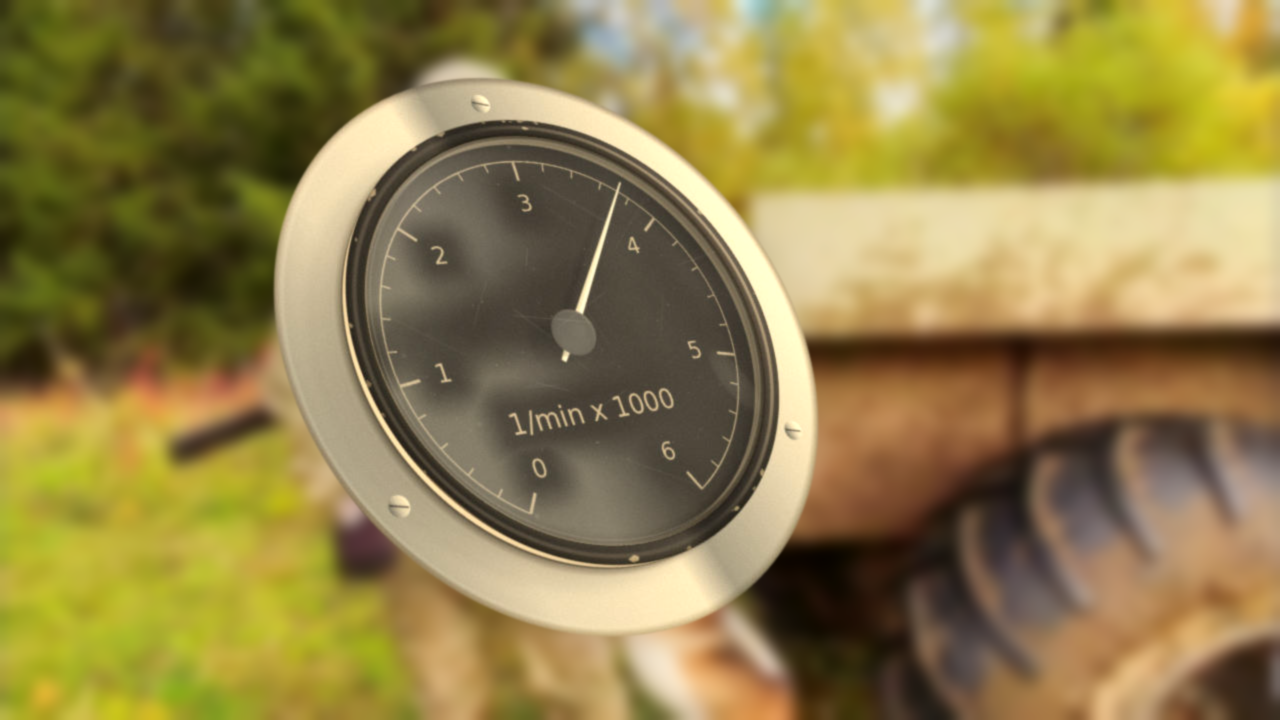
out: 3700,rpm
